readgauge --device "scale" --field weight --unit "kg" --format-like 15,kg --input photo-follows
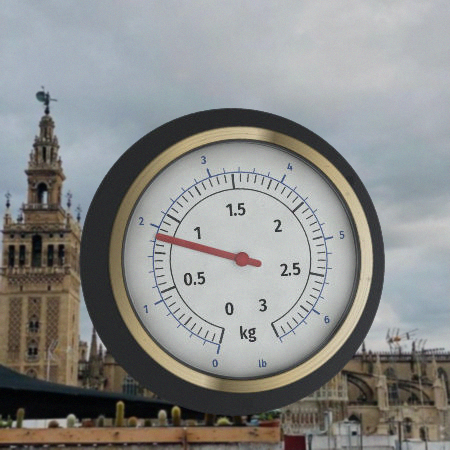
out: 0.85,kg
